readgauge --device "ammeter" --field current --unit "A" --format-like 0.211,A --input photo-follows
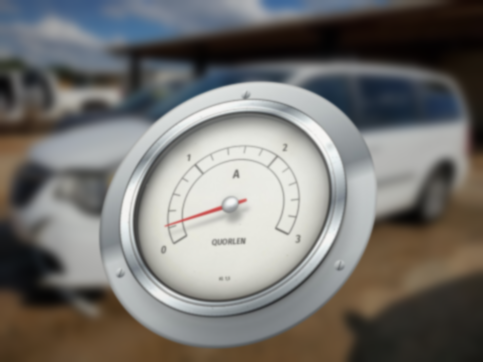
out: 0.2,A
